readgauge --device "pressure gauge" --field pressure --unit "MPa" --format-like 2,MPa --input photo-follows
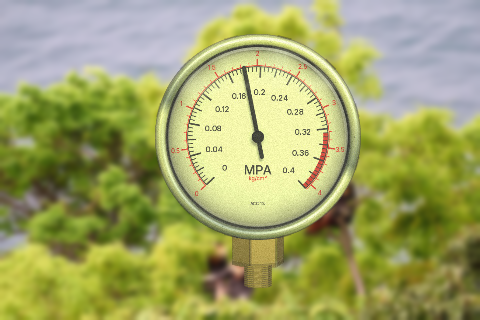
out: 0.18,MPa
